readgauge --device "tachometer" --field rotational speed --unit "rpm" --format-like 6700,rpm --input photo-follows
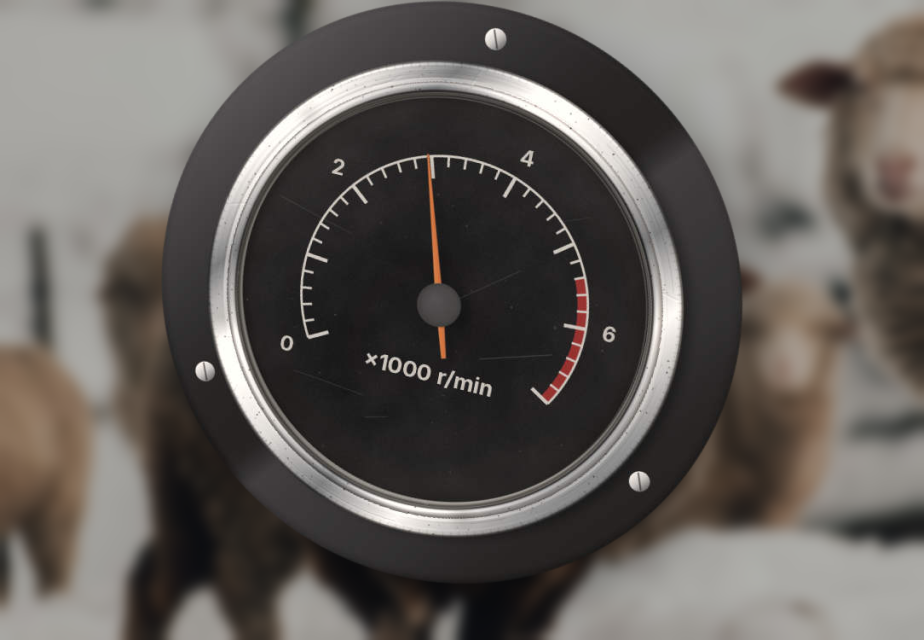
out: 3000,rpm
